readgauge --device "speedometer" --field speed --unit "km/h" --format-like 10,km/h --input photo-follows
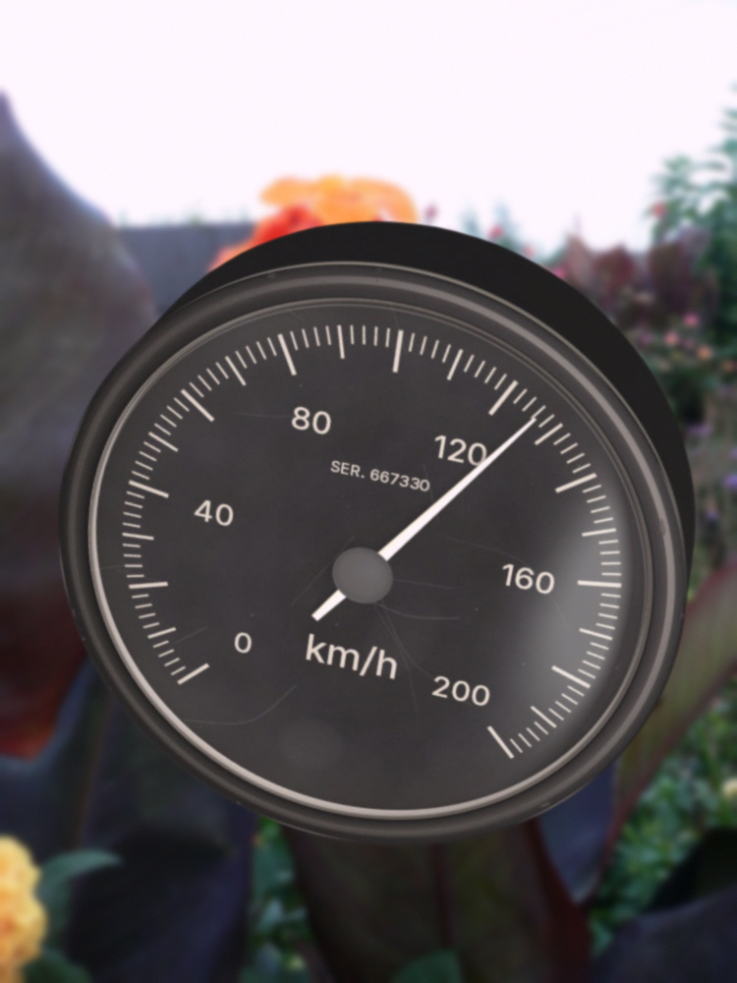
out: 126,km/h
